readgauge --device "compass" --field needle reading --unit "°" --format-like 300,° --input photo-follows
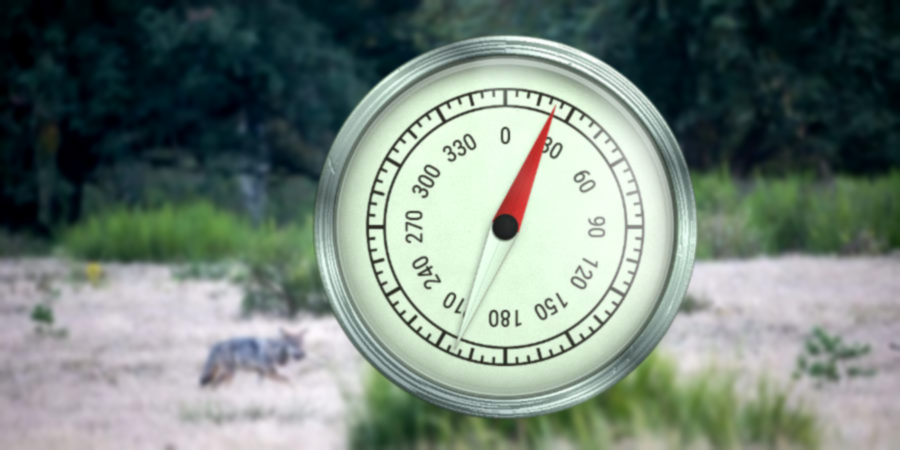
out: 22.5,°
